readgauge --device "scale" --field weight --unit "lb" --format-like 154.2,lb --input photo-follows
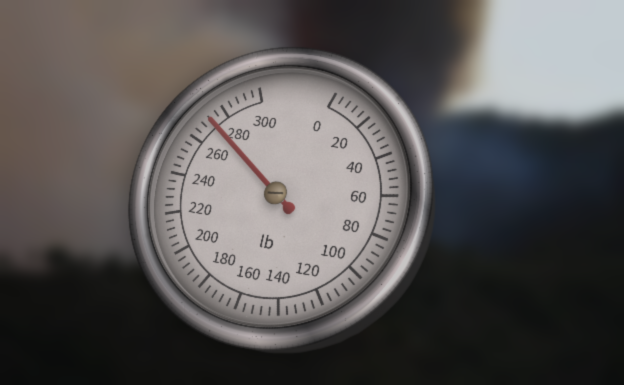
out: 272,lb
